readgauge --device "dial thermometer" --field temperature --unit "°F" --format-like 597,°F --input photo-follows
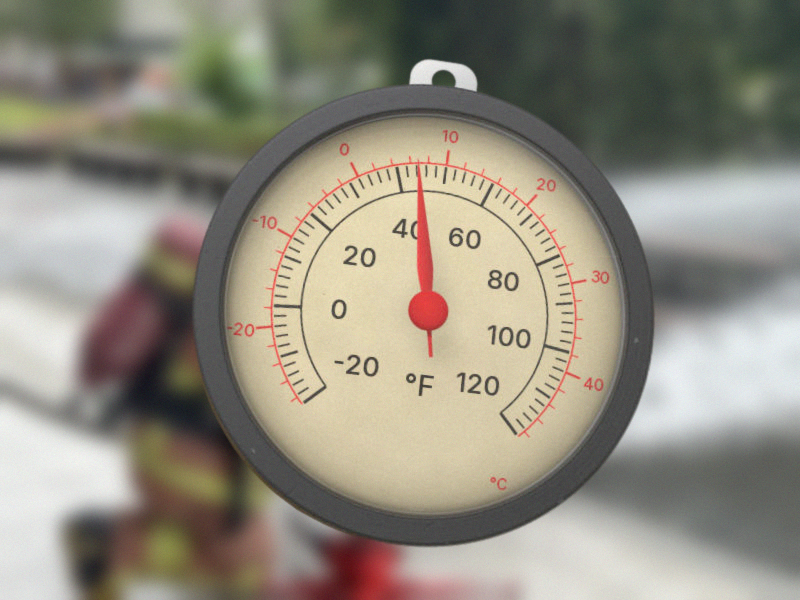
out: 44,°F
